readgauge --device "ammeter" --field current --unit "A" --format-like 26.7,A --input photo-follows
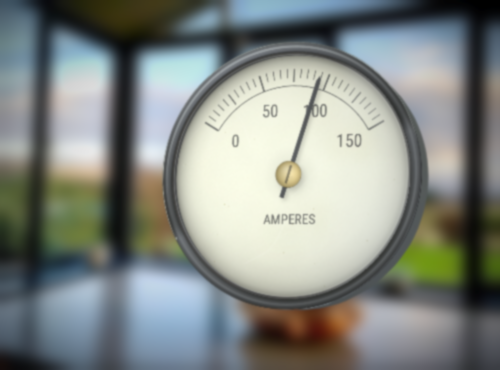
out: 95,A
